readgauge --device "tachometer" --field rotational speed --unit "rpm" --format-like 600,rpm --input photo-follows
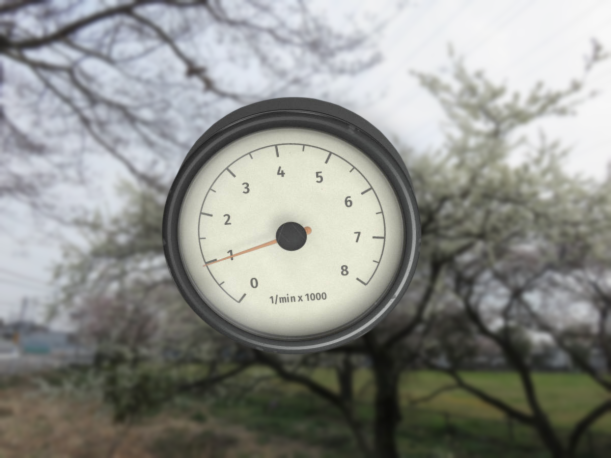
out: 1000,rpm
